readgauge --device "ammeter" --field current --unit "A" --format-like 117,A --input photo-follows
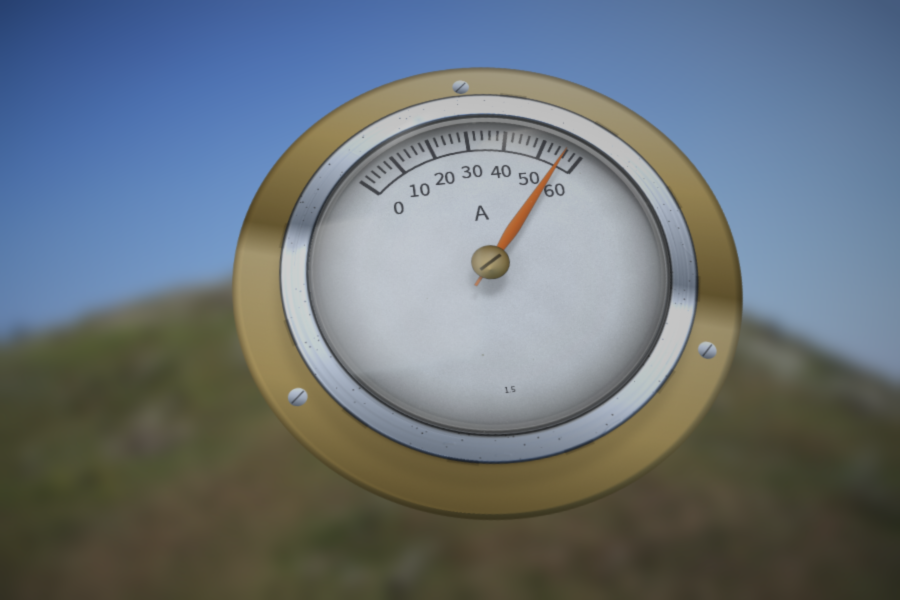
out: 56,A
